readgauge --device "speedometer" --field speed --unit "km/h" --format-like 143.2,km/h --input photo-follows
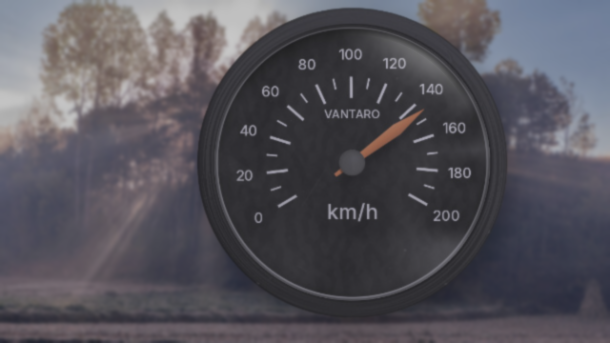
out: 145,km/h
